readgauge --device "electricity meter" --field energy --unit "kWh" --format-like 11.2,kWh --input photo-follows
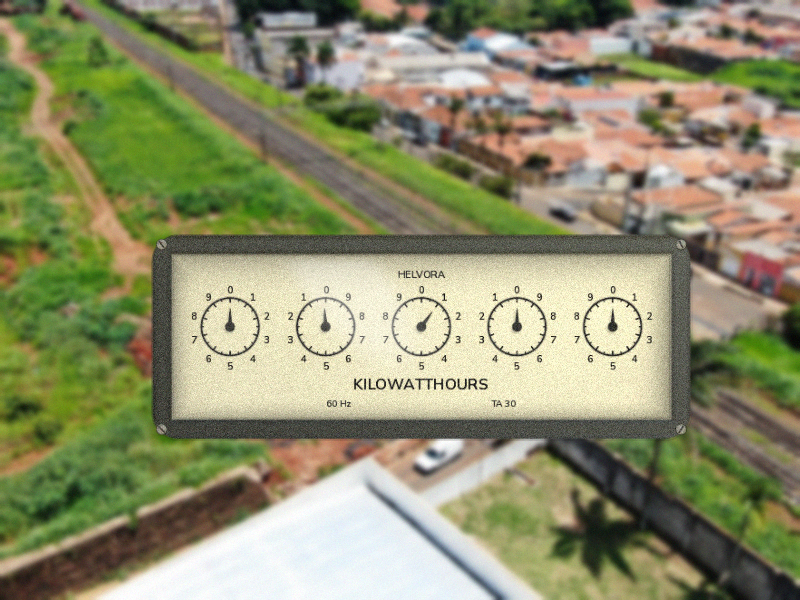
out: 100,kWh
